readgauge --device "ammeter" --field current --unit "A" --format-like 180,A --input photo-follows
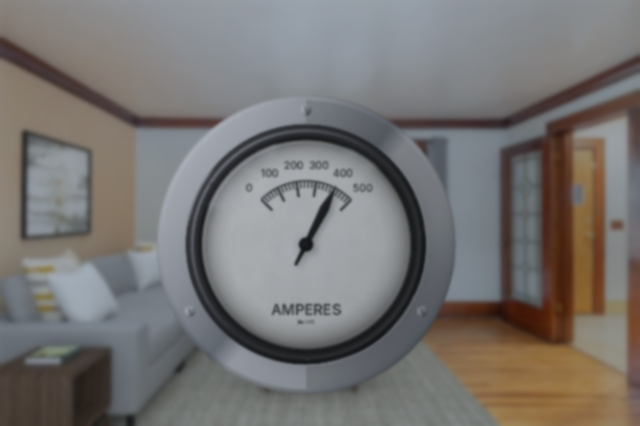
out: 400,A
